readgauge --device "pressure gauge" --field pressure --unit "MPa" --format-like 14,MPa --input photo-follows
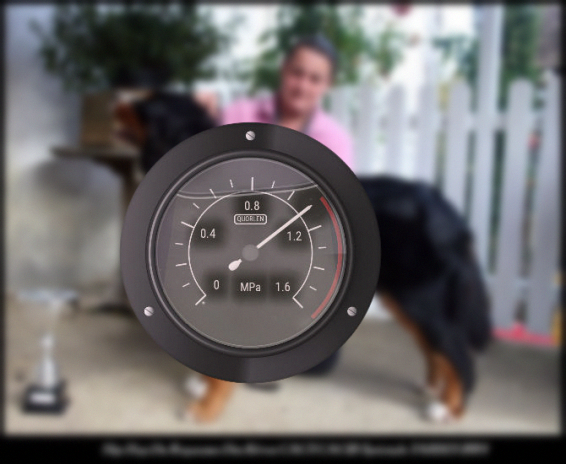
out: 1.1,MPa
